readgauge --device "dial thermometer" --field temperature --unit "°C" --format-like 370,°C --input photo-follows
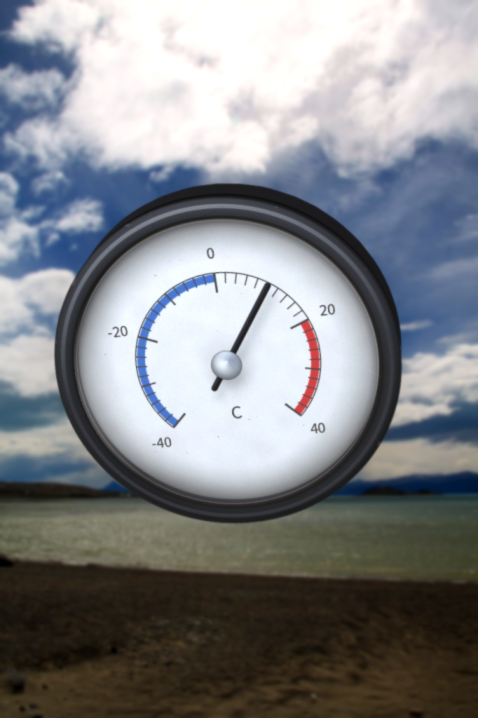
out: 10,°C
